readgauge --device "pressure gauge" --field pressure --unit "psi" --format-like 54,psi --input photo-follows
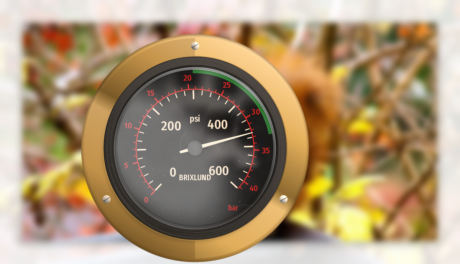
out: 470,psi
